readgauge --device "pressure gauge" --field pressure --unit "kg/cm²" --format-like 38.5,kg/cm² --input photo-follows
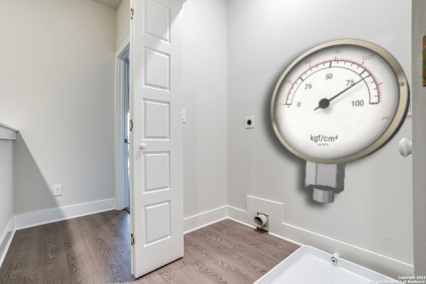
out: 80,kg/cm²
